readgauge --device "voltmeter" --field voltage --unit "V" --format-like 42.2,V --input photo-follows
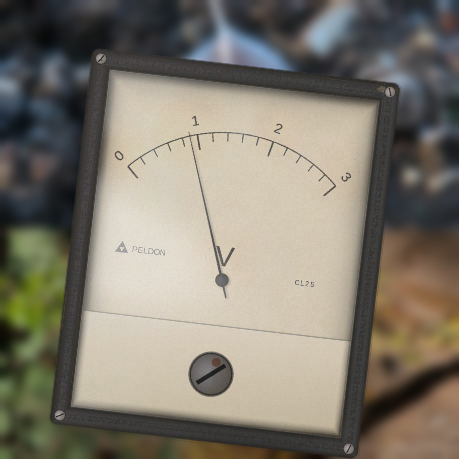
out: 0.9,V
